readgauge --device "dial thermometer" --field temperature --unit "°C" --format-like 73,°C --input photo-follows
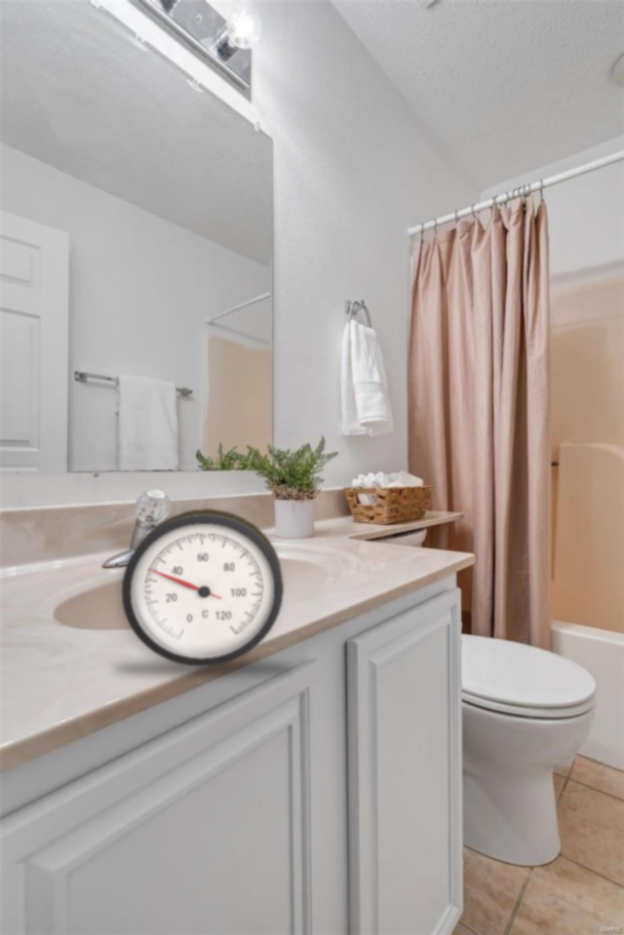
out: 35,°C
